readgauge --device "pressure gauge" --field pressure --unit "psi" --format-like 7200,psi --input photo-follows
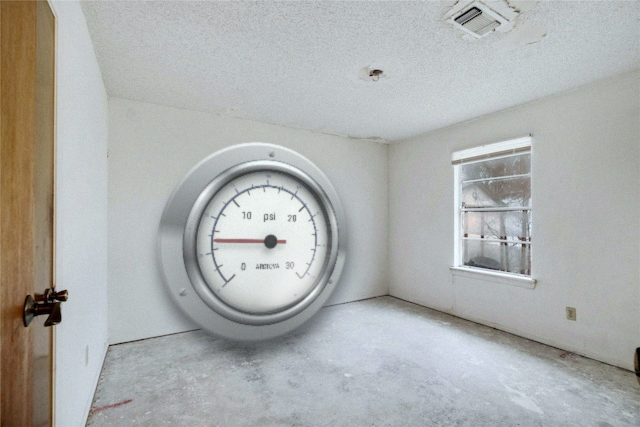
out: 5,psi
